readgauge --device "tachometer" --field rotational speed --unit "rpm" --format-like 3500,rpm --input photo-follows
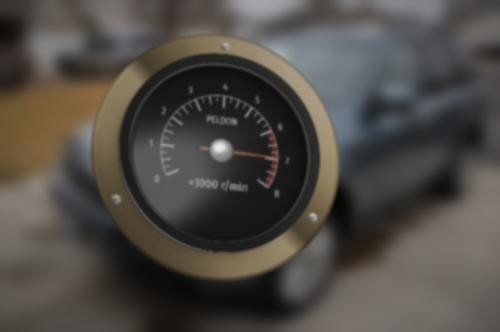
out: 7000,rpm
